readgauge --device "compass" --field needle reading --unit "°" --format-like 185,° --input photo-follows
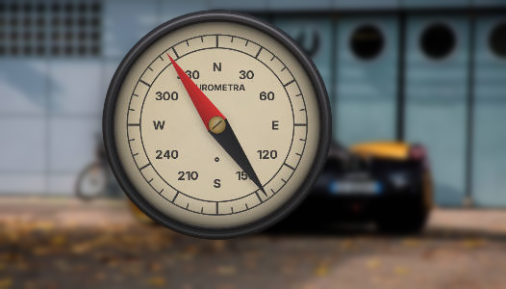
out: 325,°
